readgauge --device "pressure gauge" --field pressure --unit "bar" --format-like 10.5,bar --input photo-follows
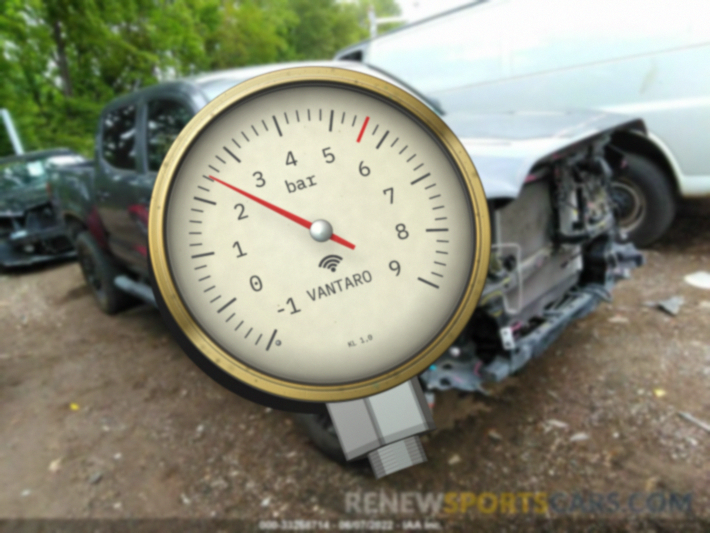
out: 2.4,bar
